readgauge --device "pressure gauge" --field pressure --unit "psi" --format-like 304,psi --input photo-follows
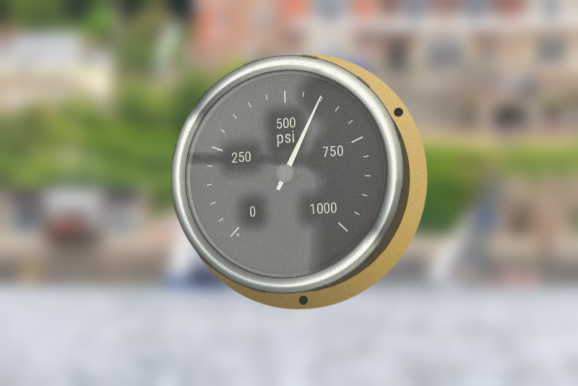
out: 600,psi
